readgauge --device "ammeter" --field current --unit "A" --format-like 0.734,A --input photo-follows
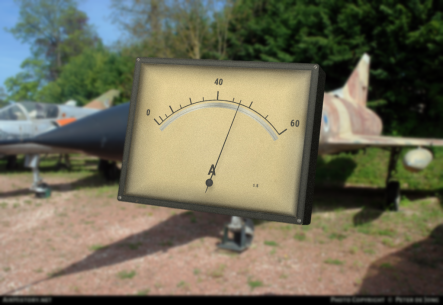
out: 47.5,A
